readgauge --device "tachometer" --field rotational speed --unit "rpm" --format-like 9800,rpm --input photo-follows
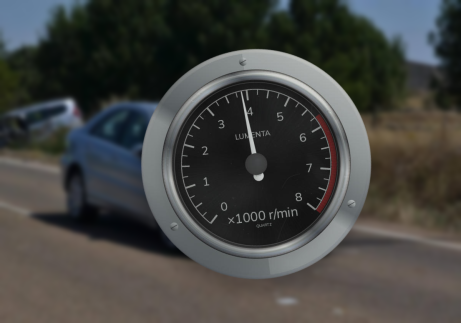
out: 3875,rpm
